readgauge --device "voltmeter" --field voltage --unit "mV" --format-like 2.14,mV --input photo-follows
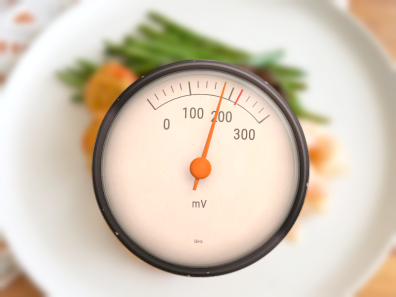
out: 180,mV
